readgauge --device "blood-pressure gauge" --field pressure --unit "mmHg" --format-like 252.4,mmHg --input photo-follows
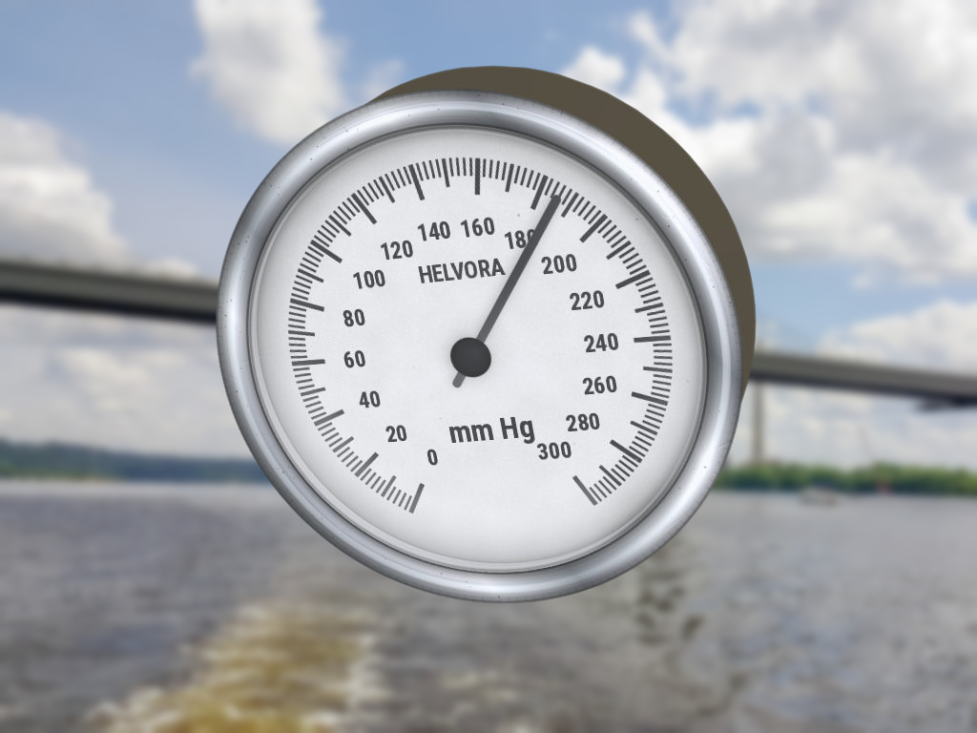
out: 186,mmHg
